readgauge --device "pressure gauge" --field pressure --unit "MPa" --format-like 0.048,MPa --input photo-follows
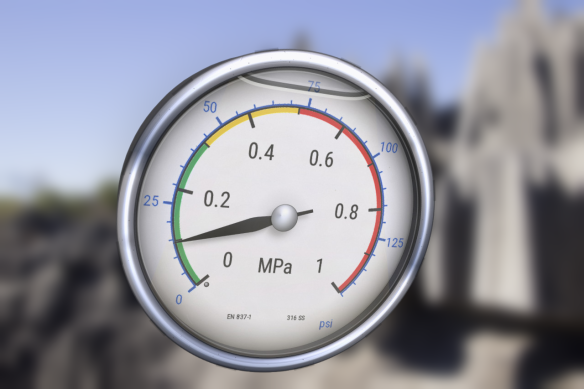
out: 0.1,MPa
